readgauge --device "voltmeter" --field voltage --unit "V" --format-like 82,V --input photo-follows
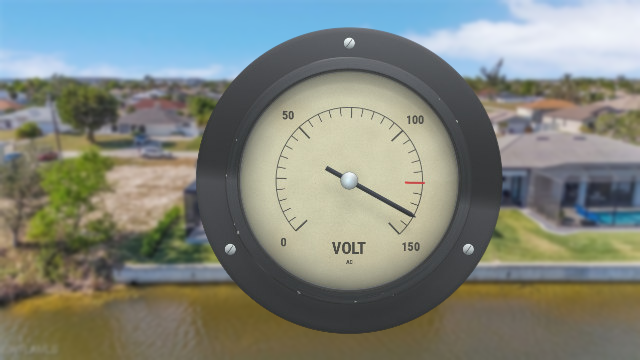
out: 140,V
